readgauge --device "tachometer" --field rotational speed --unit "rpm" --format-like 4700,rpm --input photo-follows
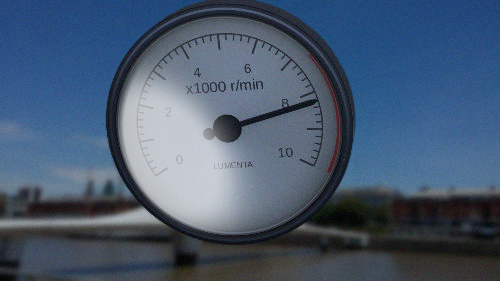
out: 8200,rpm
